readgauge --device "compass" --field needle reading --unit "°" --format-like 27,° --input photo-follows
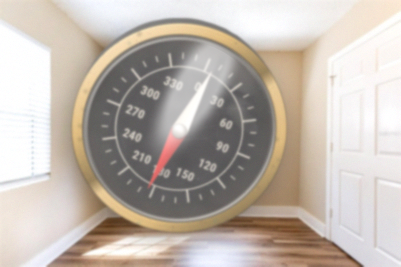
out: 185,°
